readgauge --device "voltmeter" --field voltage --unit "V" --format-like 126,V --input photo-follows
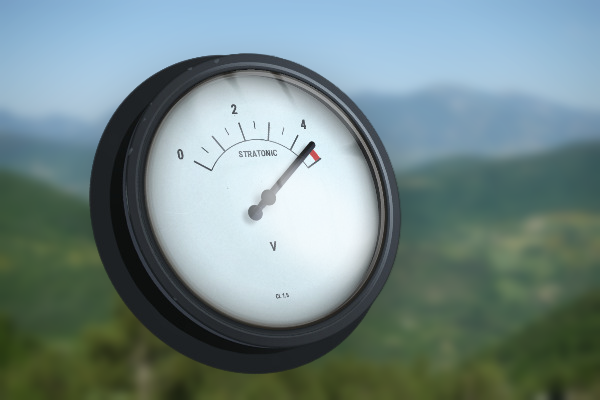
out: 4.5,V
